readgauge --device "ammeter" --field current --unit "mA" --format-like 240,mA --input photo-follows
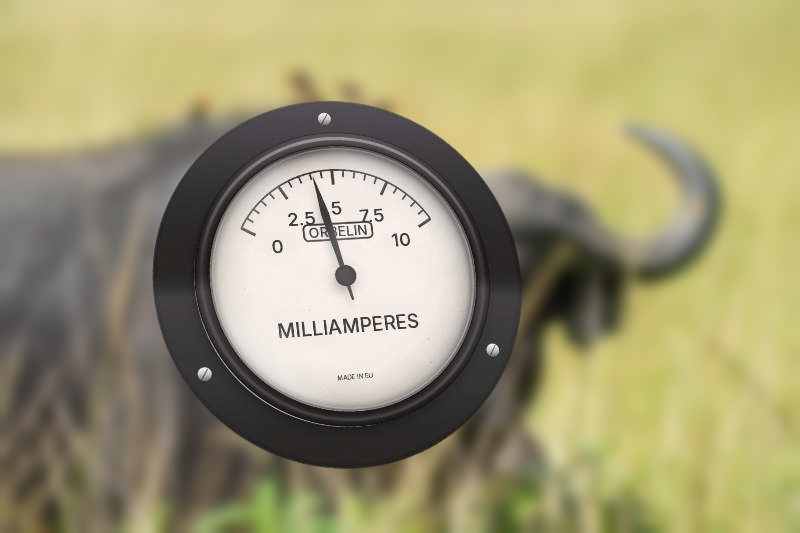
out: 4,mA
